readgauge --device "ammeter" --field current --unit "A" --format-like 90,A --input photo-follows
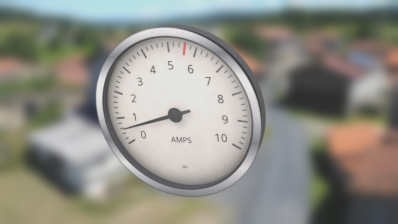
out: 0.6,A
